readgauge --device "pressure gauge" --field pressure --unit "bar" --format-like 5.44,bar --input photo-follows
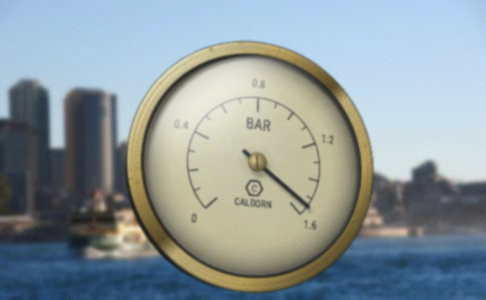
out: 1.55,bar
